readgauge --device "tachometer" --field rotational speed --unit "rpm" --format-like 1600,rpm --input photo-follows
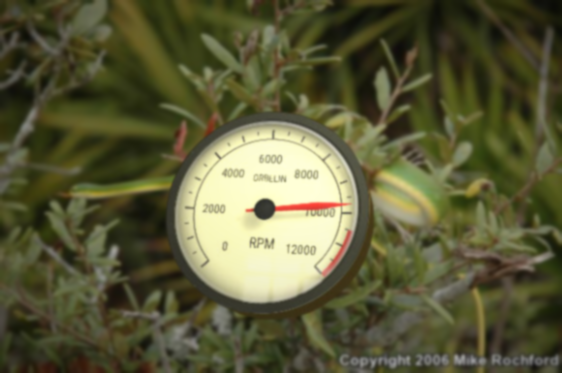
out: 9750,rpm
